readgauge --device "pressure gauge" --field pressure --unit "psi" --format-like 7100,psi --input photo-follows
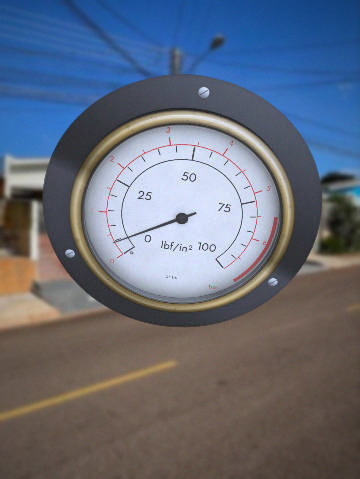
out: 5,psi
